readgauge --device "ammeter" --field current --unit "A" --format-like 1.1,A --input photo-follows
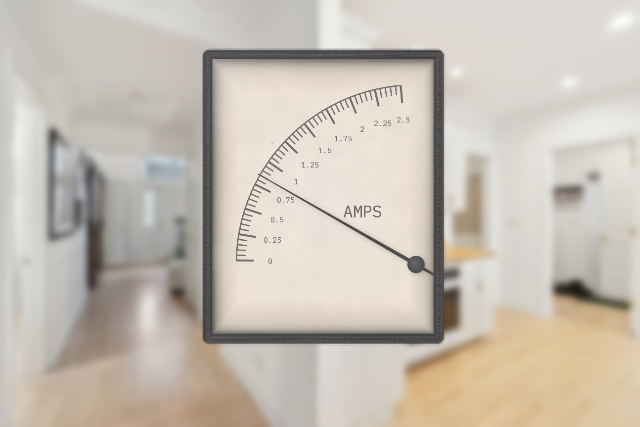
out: 0.85,A
